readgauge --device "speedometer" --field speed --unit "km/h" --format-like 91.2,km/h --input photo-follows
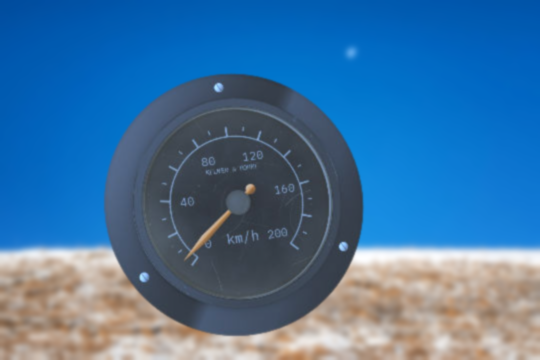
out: 5,km/h
